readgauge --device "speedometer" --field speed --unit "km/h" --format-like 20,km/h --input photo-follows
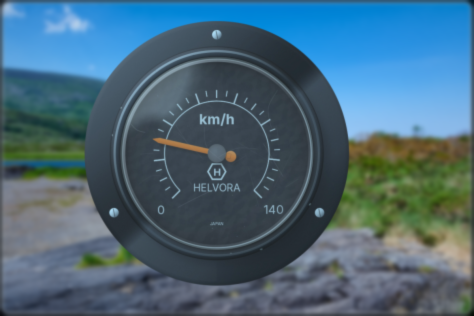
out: 30,km/h
